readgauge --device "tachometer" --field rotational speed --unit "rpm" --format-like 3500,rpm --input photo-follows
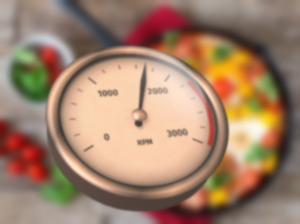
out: 1700,rpm
